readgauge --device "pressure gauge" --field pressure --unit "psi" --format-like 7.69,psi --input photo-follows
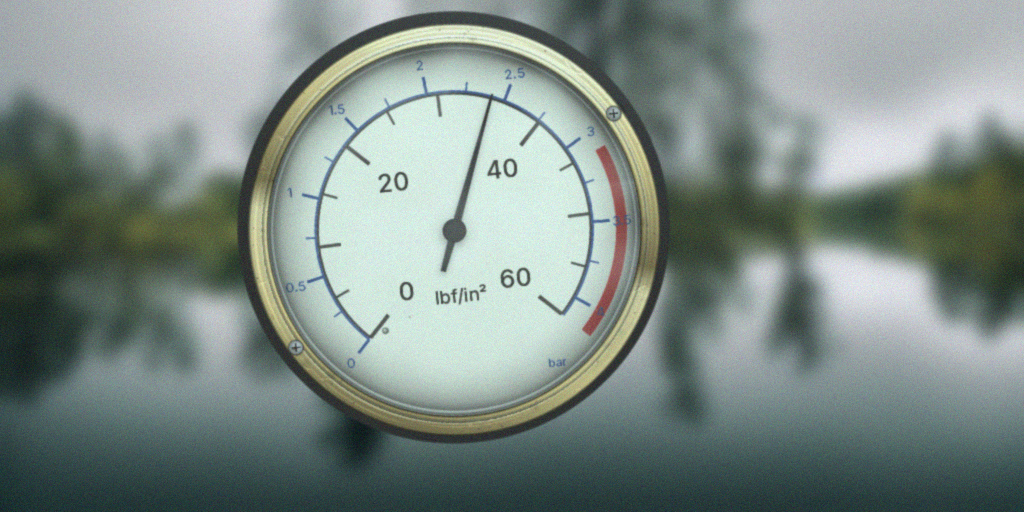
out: 35,psi
